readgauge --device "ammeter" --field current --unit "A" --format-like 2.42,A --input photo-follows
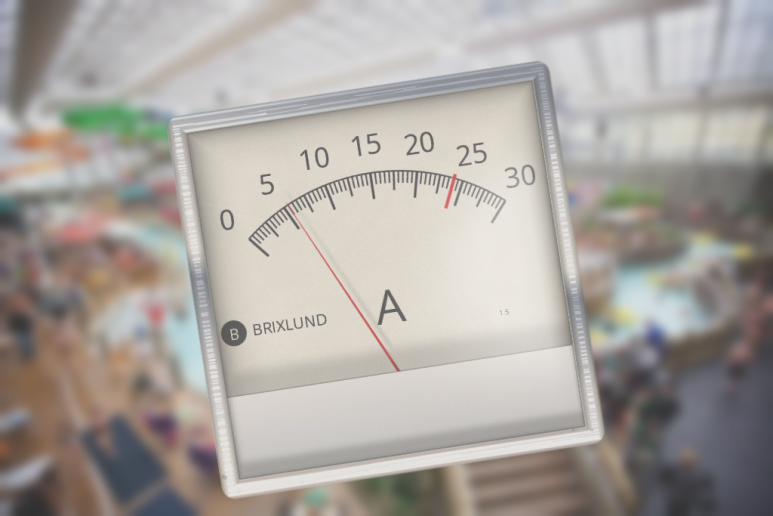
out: 5.5,A
